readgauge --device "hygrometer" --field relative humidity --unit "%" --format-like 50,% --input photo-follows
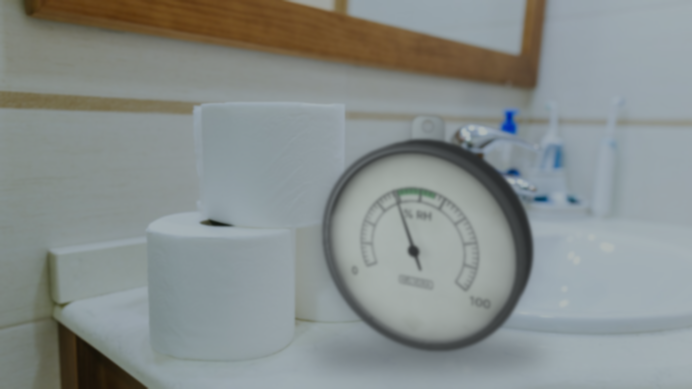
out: 40,%
